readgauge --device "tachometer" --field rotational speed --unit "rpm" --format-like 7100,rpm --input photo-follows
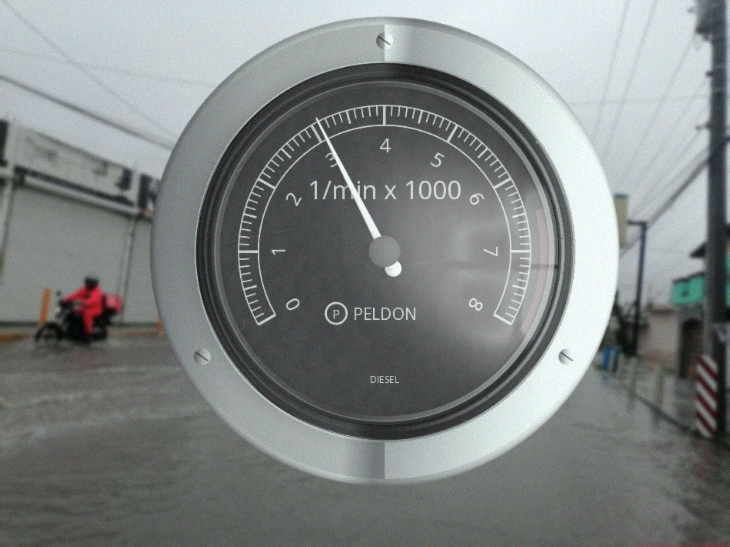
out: 3100,rpm
